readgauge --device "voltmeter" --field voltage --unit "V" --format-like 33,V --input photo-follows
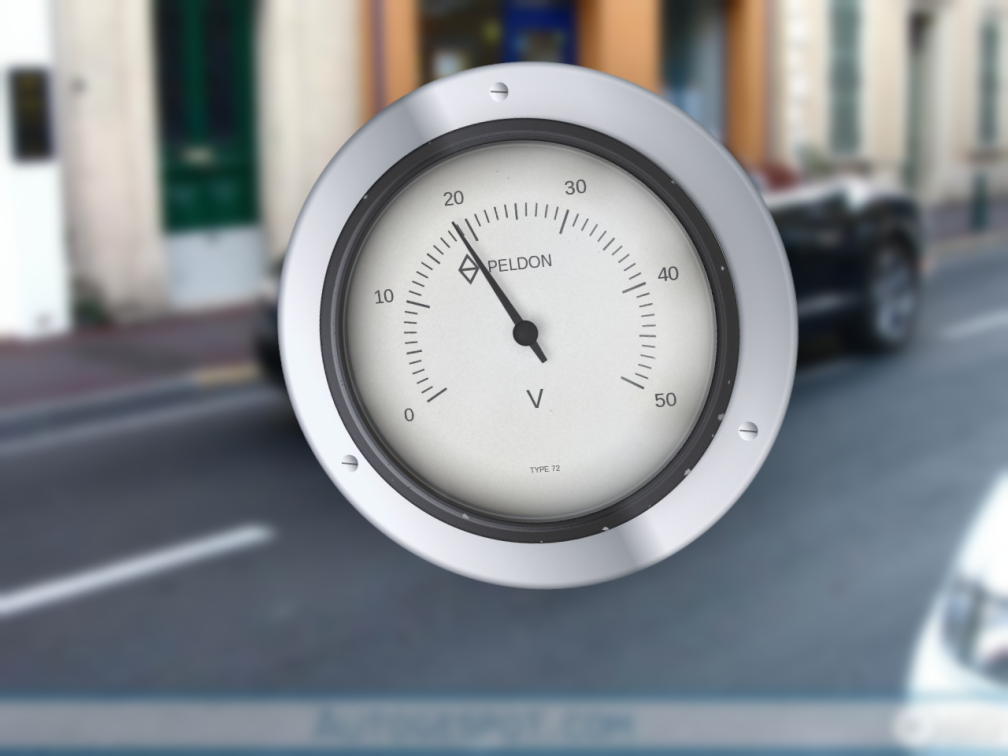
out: 19,V
